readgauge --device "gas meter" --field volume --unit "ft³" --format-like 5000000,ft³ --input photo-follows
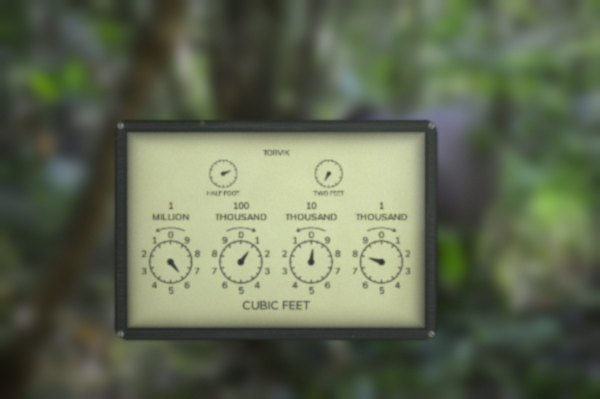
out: 609800,ft³
